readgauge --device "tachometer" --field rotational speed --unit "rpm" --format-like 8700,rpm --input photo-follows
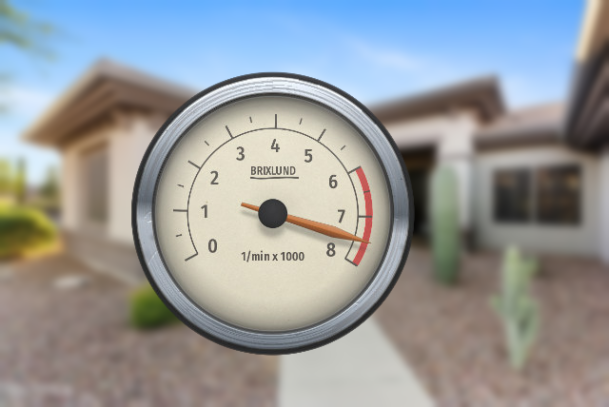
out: 7500,rpm
